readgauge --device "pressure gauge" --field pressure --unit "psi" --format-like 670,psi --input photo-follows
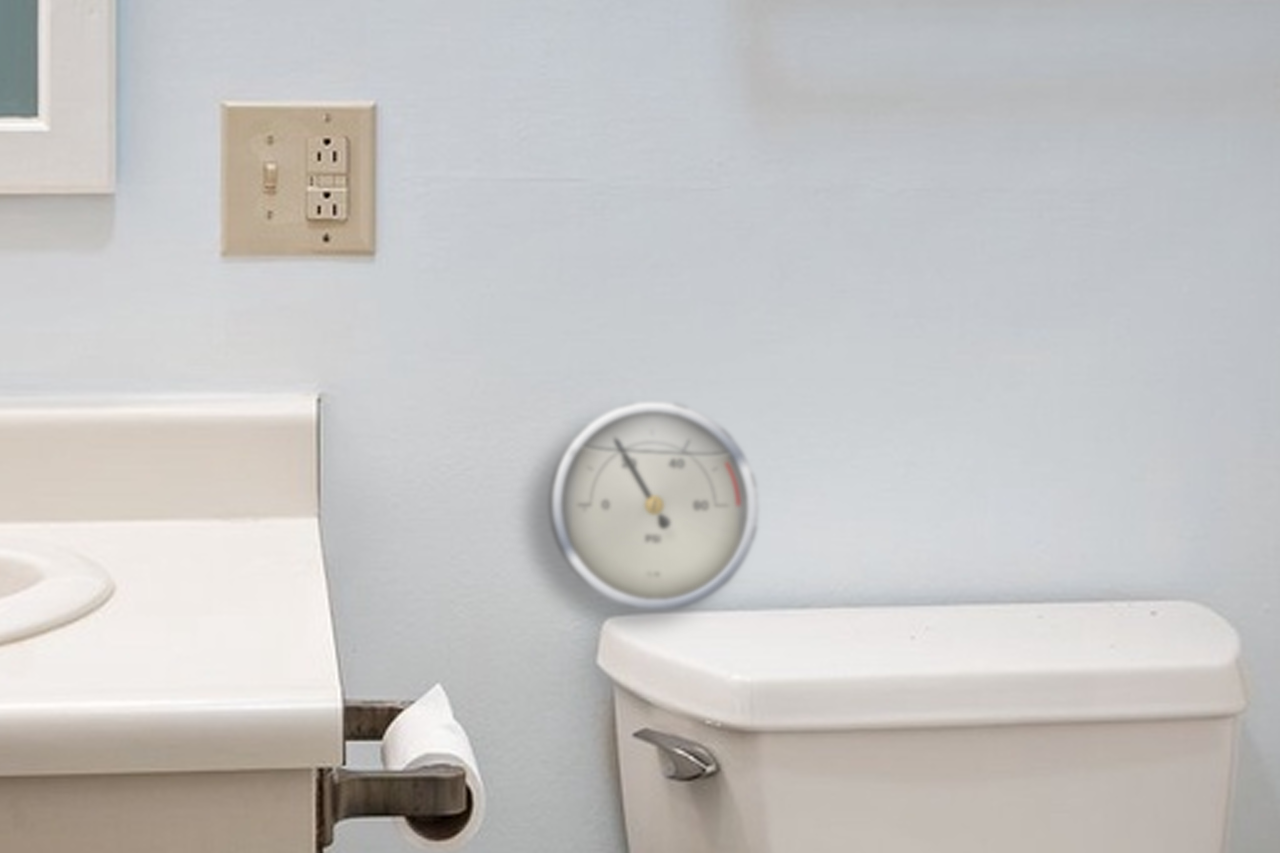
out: 20,psi
